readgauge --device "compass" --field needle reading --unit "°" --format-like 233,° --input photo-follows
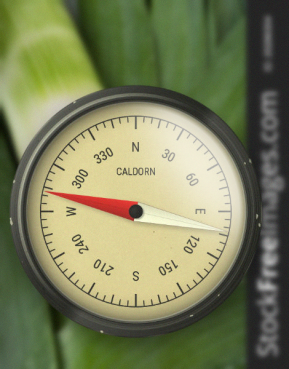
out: 282.5,°
